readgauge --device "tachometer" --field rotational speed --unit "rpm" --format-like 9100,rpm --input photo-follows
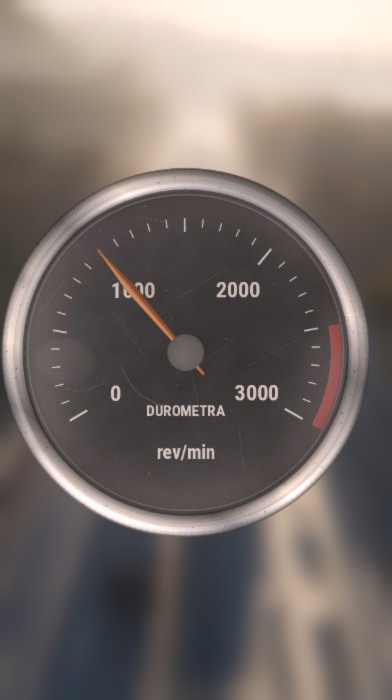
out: 1000,rpm
